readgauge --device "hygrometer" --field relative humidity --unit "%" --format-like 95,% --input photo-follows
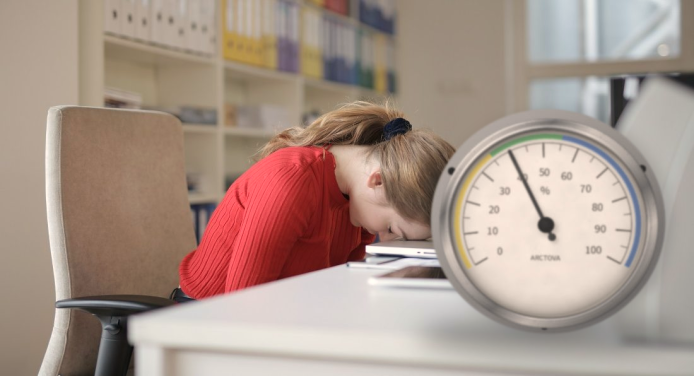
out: 40,%
